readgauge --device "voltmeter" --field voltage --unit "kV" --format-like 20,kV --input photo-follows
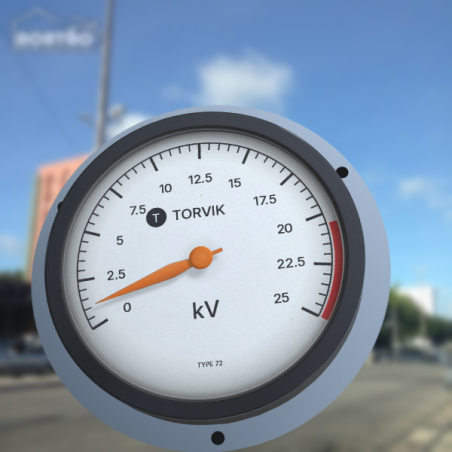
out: 1,kV
